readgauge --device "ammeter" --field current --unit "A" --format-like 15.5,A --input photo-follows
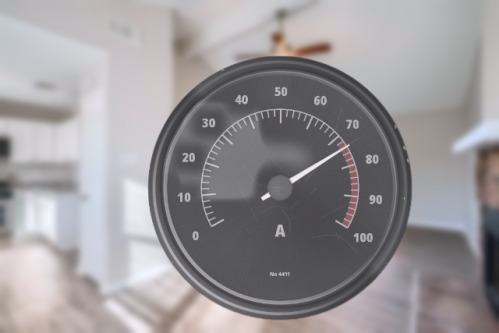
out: 74,A
